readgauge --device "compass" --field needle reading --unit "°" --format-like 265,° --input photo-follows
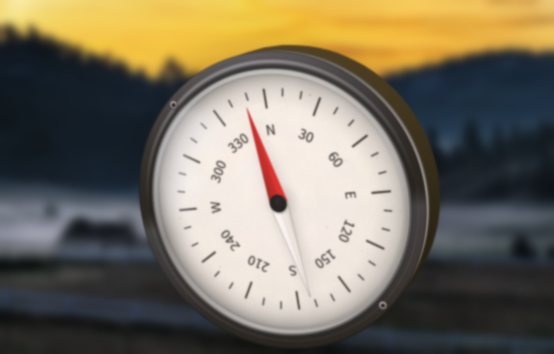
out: 350,°
